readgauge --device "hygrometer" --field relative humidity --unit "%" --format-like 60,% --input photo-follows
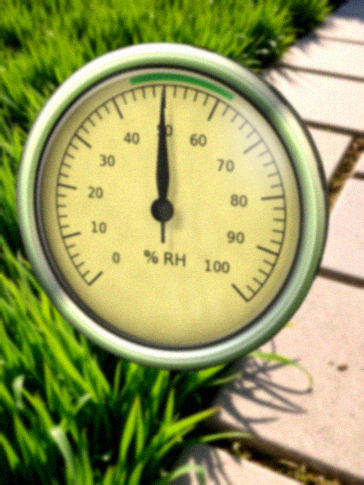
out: 50,%
